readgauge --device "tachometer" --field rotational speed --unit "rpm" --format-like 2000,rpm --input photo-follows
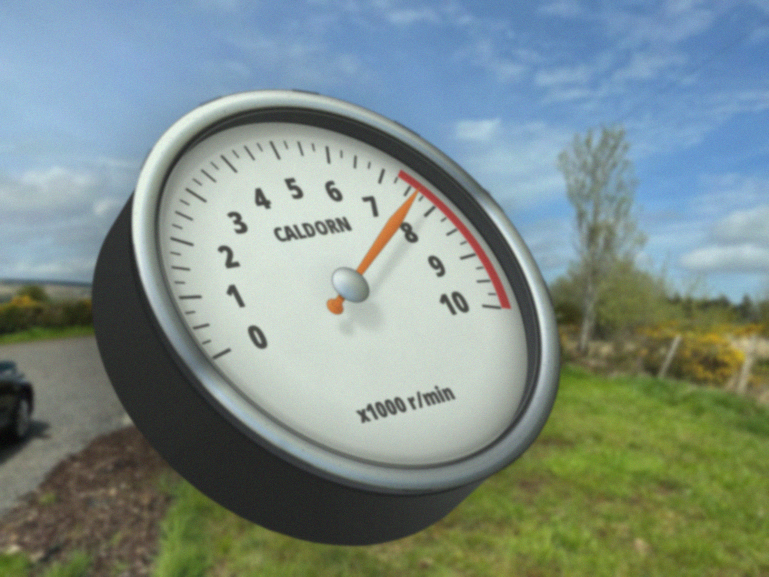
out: 7625,rpm
